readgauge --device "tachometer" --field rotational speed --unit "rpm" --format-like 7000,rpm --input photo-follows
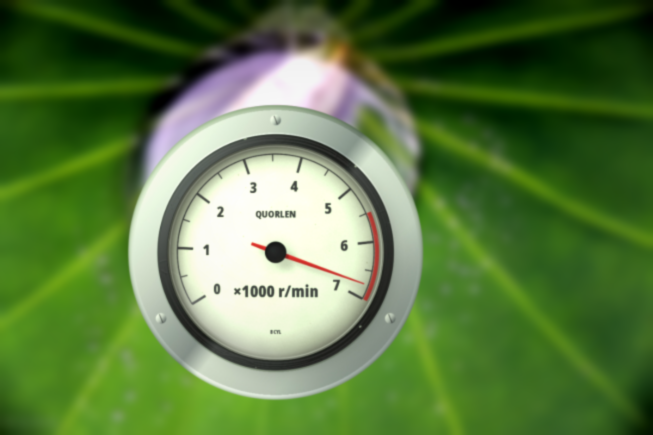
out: 6750,rpm
